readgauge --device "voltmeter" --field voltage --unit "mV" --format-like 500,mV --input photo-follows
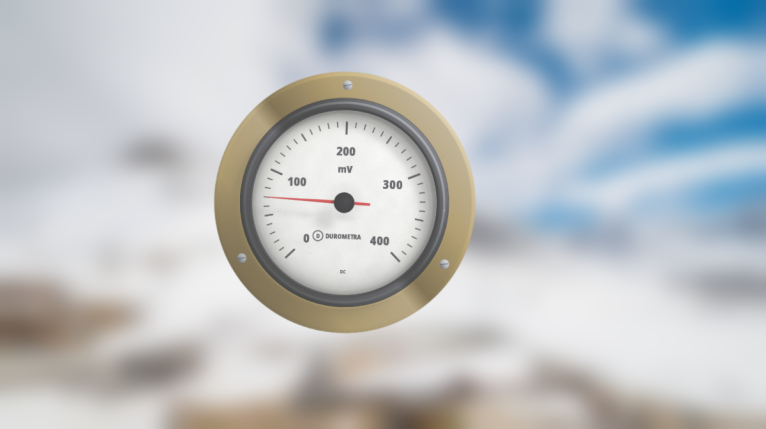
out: 70,mV
